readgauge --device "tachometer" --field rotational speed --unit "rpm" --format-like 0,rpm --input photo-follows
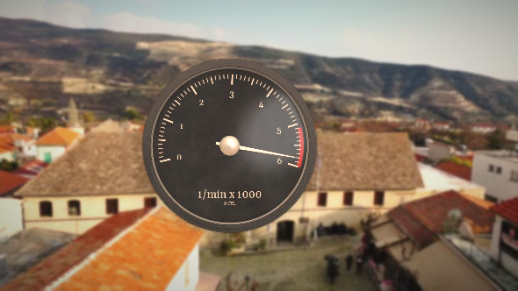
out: 5800,rpm
